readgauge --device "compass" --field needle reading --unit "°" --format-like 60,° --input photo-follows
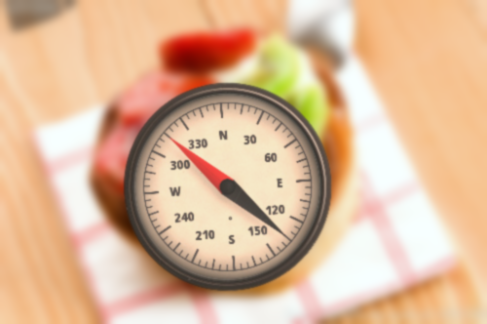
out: 315,°
